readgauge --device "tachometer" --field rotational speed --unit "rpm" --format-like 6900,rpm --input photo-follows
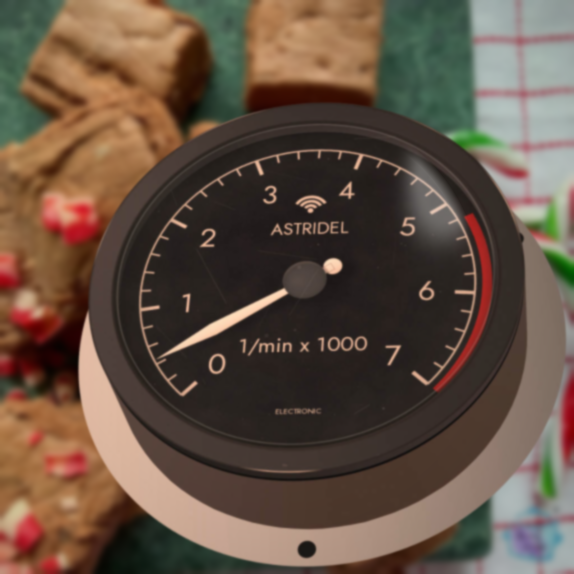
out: 400,rpm
